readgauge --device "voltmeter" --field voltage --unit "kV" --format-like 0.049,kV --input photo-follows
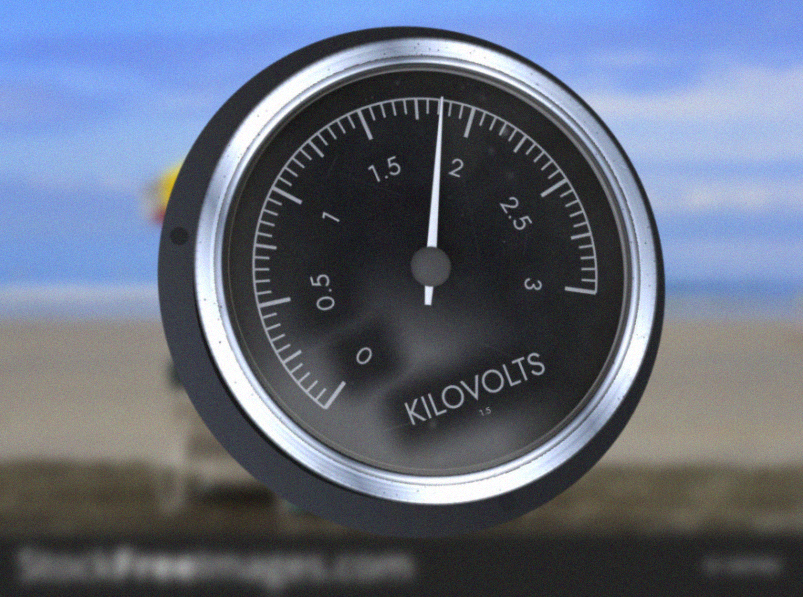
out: 1.85,kV
